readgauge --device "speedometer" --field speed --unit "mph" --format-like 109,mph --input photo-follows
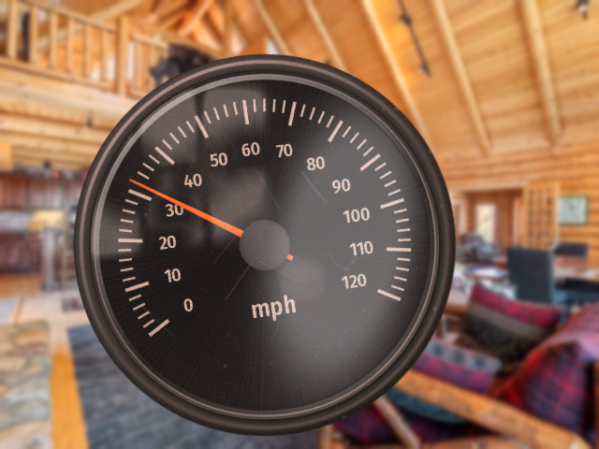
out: 32,mph
